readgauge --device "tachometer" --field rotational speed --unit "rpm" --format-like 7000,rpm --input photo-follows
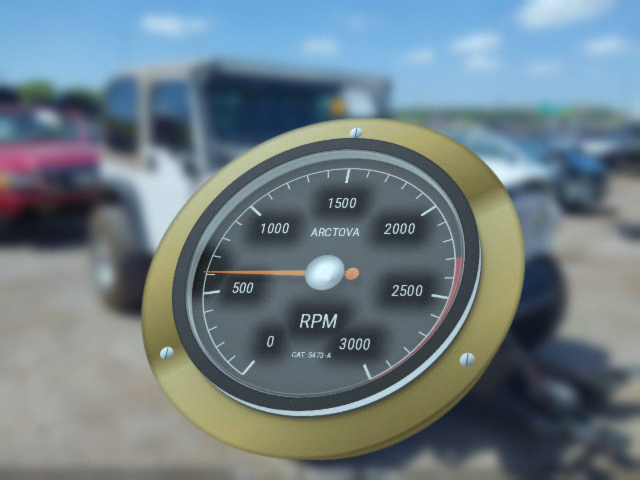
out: 600,rpm
